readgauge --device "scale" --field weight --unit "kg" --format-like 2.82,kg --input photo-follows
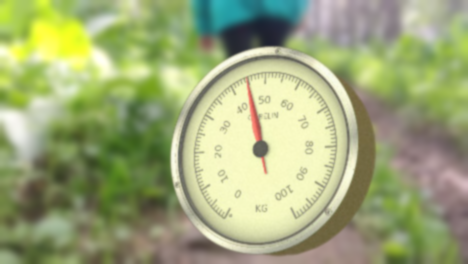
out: 45,kg
